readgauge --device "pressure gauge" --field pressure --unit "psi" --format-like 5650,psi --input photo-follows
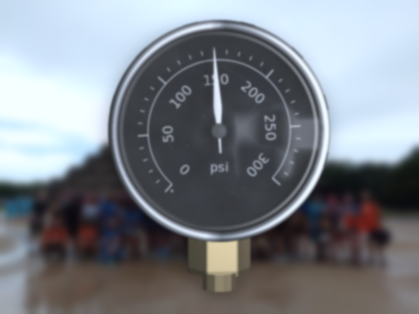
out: 150,psi
